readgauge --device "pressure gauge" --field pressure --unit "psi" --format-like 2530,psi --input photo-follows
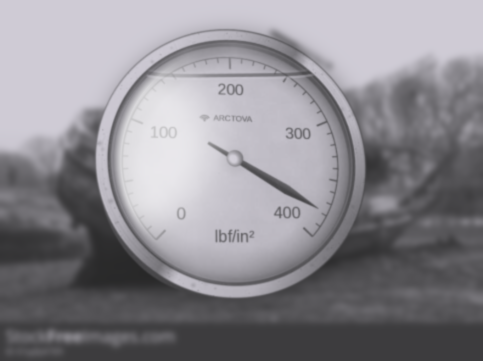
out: 380,psi
